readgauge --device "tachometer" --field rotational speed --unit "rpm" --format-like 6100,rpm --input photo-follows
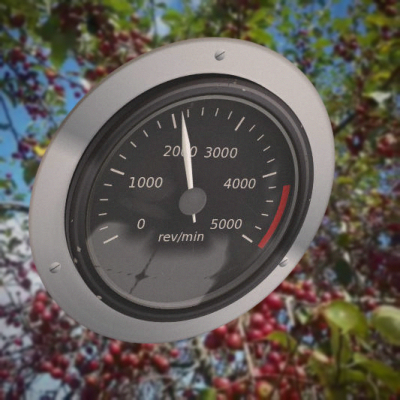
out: 2100,rpm
